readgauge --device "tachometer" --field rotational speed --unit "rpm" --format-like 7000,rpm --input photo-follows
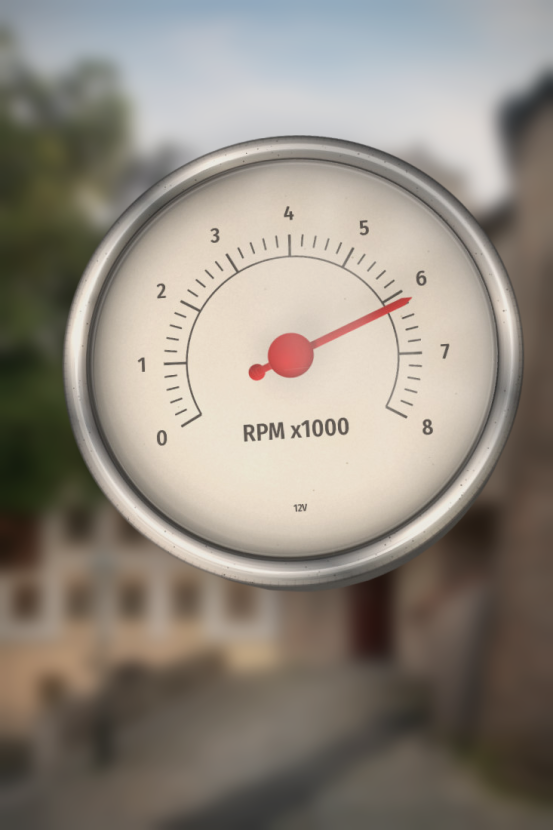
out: 6200,rpm
